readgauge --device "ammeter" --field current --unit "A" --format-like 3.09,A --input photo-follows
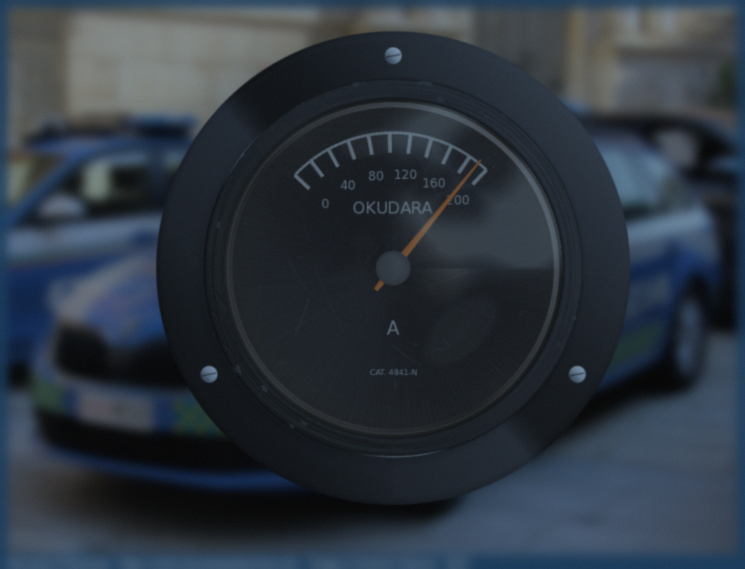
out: 190,A
